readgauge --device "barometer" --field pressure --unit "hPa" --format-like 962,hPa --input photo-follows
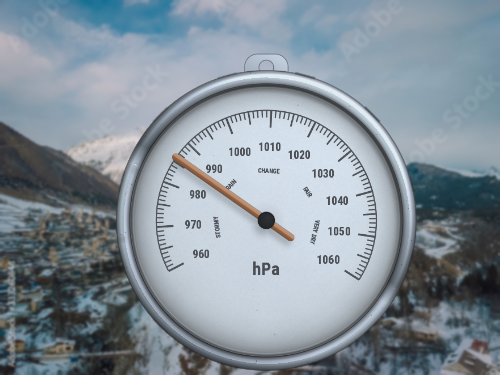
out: 986,hPa
